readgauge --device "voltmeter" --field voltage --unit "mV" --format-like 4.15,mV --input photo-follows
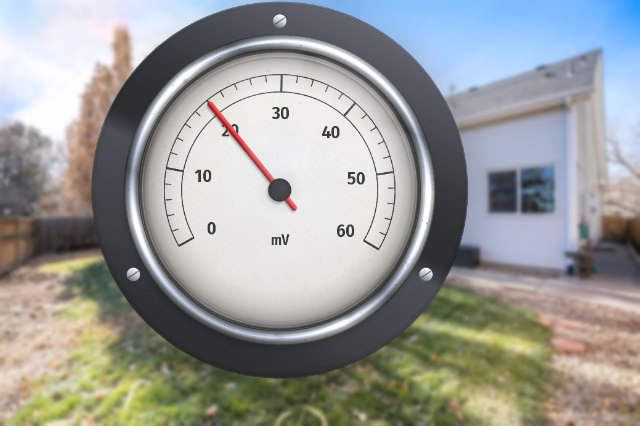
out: 20,mV
